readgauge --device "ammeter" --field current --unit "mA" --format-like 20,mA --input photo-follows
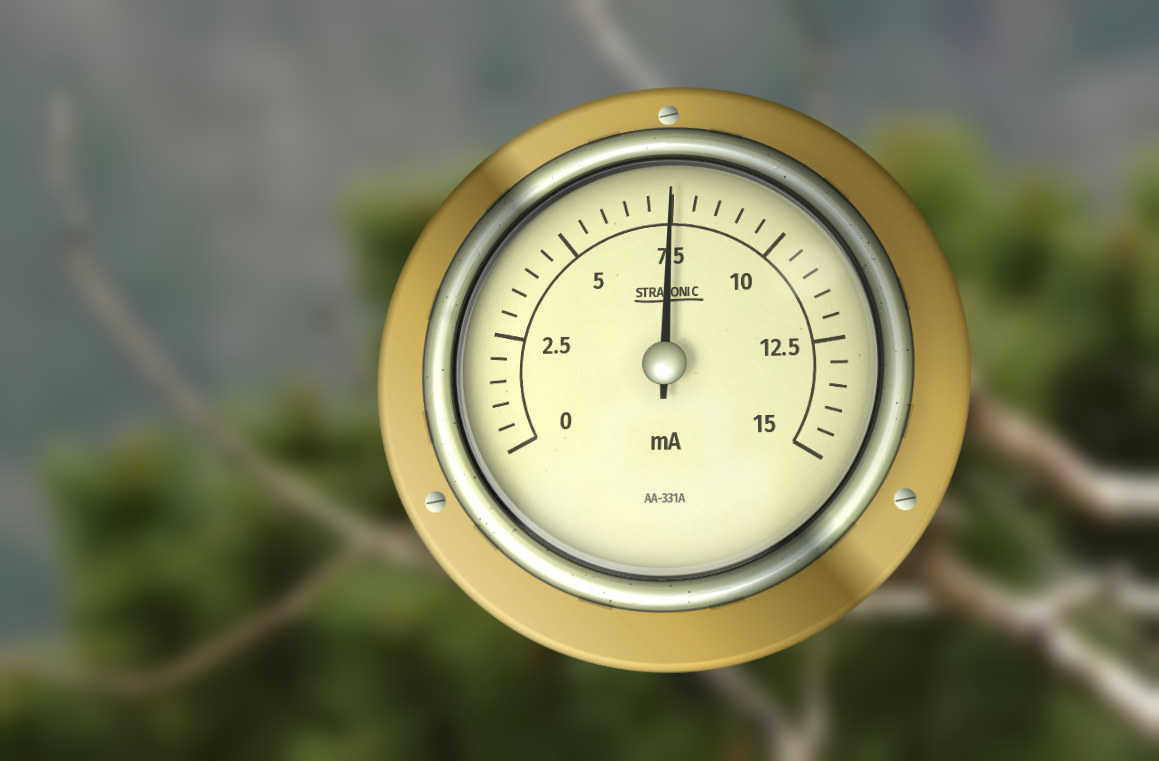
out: 7.5,mA
